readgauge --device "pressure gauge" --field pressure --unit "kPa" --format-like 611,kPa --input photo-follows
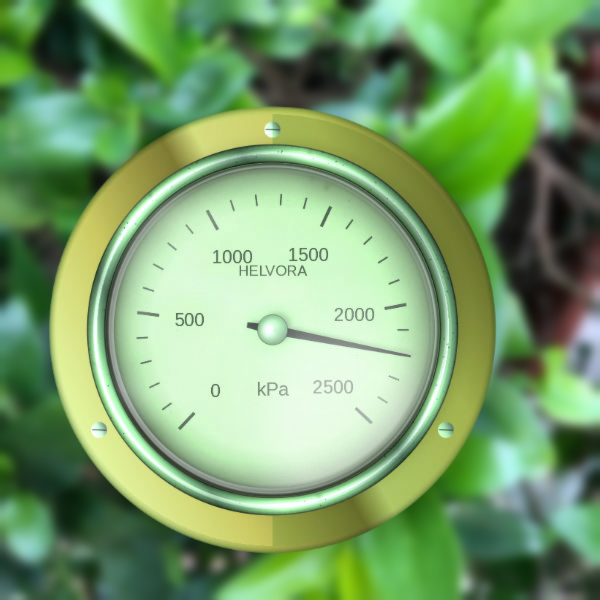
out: 2200,kPa
